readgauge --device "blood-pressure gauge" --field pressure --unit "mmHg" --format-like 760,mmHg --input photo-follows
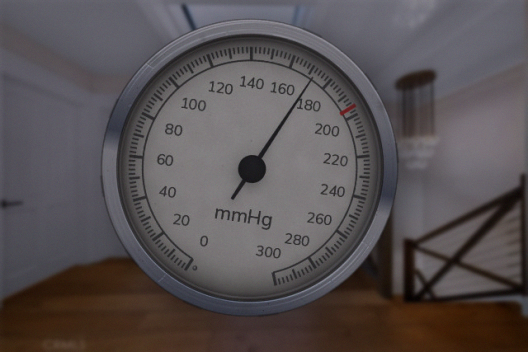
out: 172,mmHg
